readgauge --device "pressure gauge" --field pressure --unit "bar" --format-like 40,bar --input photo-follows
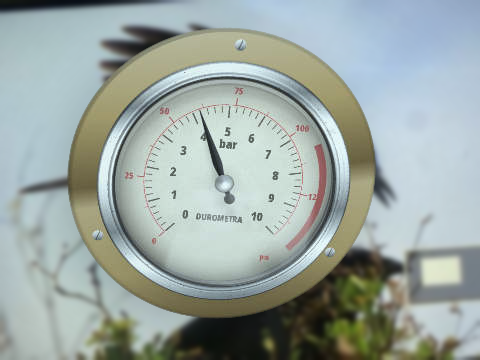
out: 4.2,bar
